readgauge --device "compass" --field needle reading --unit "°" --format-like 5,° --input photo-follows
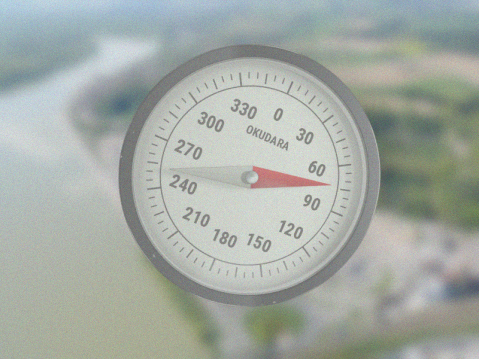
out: 72.5,°
